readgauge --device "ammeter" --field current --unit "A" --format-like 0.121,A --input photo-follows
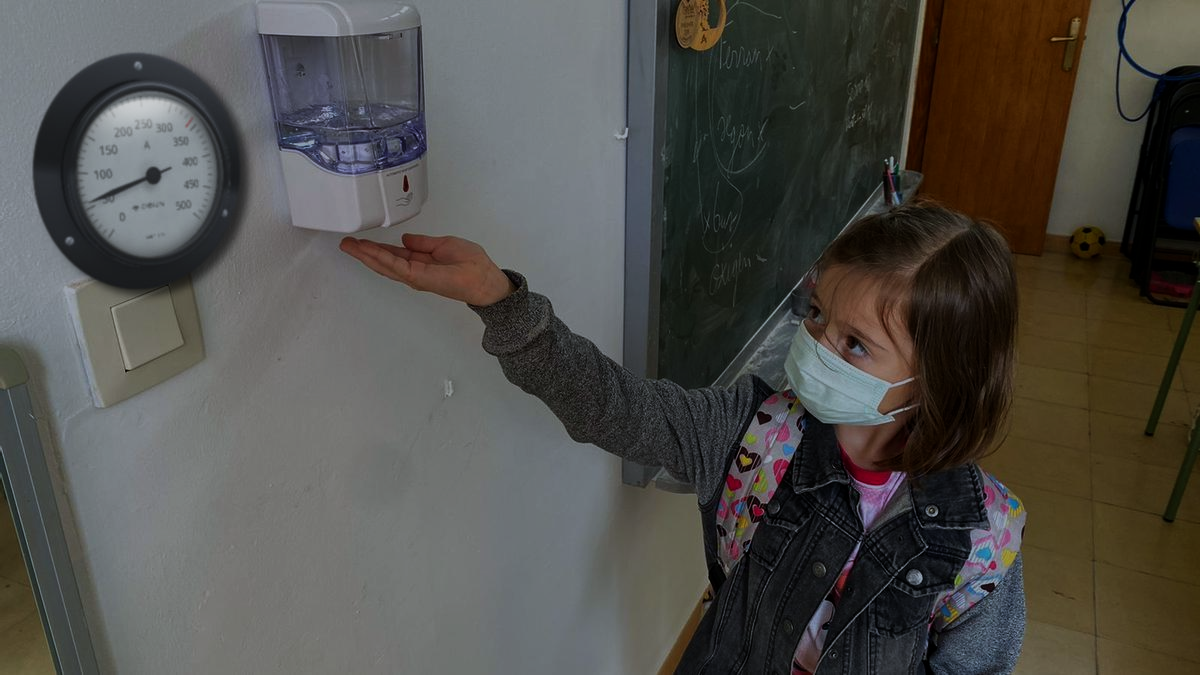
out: 60,A
